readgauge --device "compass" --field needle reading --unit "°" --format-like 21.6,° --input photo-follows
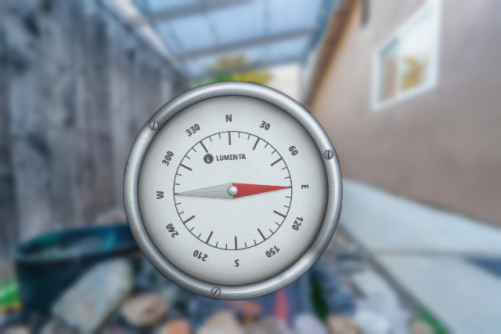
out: 90,°
